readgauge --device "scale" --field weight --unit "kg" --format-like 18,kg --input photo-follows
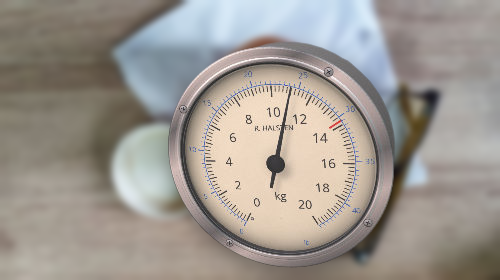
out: 11,kg
